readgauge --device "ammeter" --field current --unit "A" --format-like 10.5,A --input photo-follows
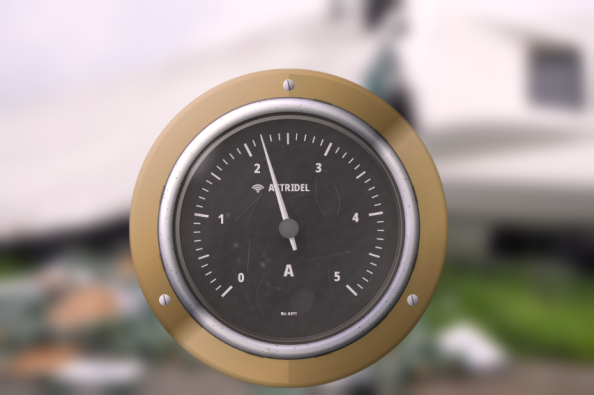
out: 2.2,A
